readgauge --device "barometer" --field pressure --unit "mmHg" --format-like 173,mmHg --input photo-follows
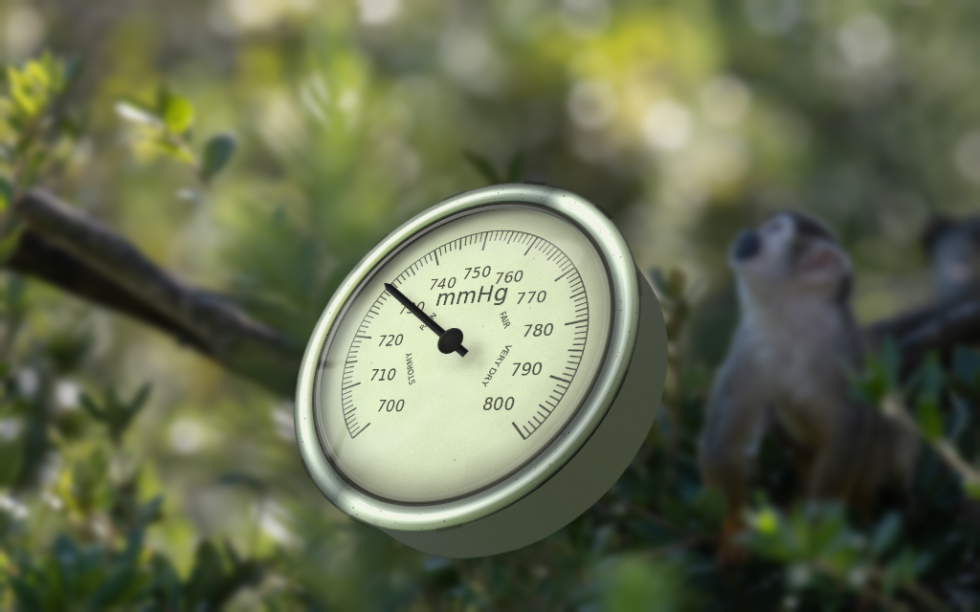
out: 730,mmHg
